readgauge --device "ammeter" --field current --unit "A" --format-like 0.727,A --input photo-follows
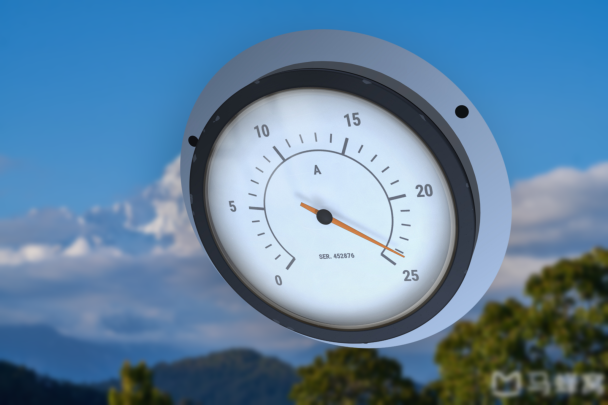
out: 24,A
